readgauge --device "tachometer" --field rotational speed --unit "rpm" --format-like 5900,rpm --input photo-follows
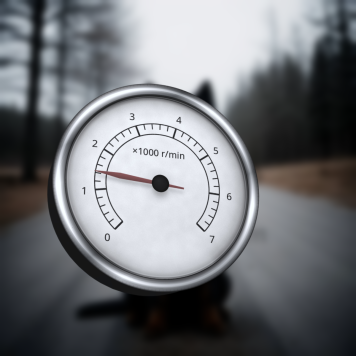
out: 1400,rpm
